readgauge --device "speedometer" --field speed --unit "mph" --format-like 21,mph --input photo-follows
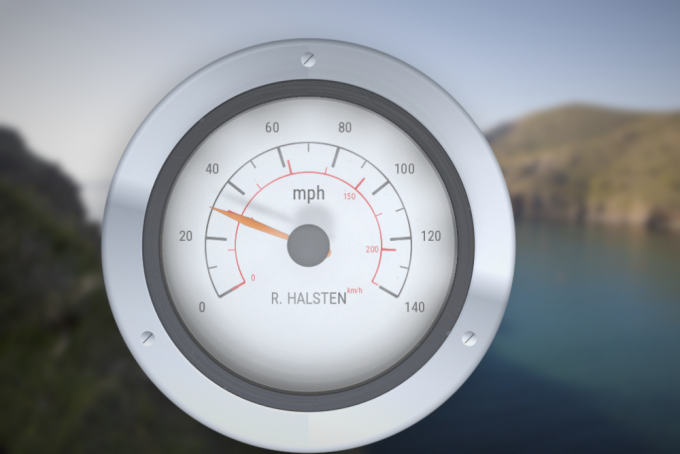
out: 30,mph
